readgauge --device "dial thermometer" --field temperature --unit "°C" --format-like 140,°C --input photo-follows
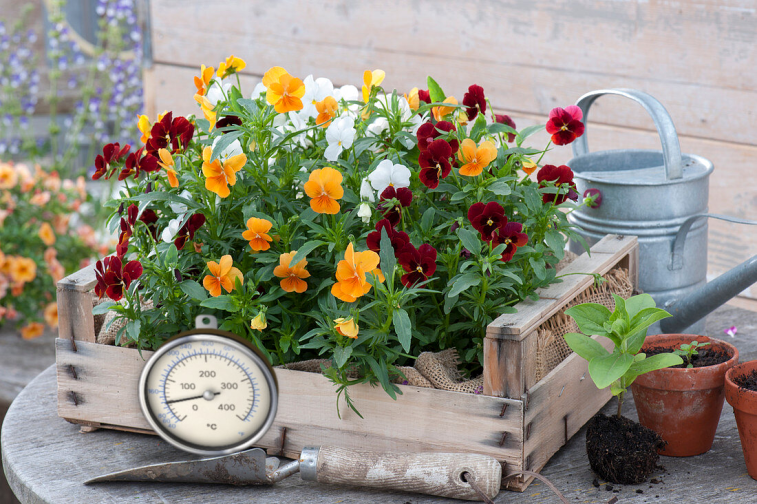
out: 50,°C
